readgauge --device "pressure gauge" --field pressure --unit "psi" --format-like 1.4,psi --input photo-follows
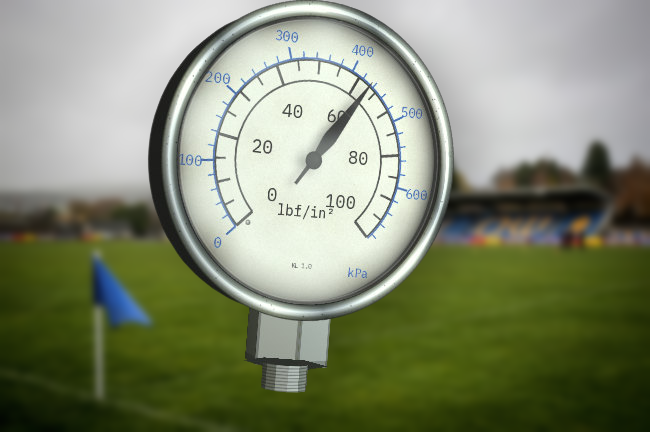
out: 62.5,psi
